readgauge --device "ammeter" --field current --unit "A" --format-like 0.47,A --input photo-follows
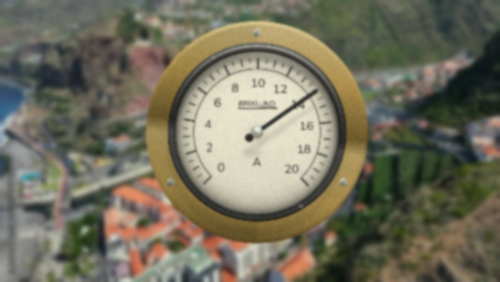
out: 14,A
